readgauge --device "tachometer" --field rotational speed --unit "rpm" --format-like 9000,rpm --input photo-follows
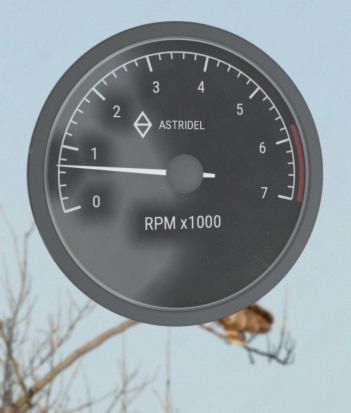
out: 700,rpm
